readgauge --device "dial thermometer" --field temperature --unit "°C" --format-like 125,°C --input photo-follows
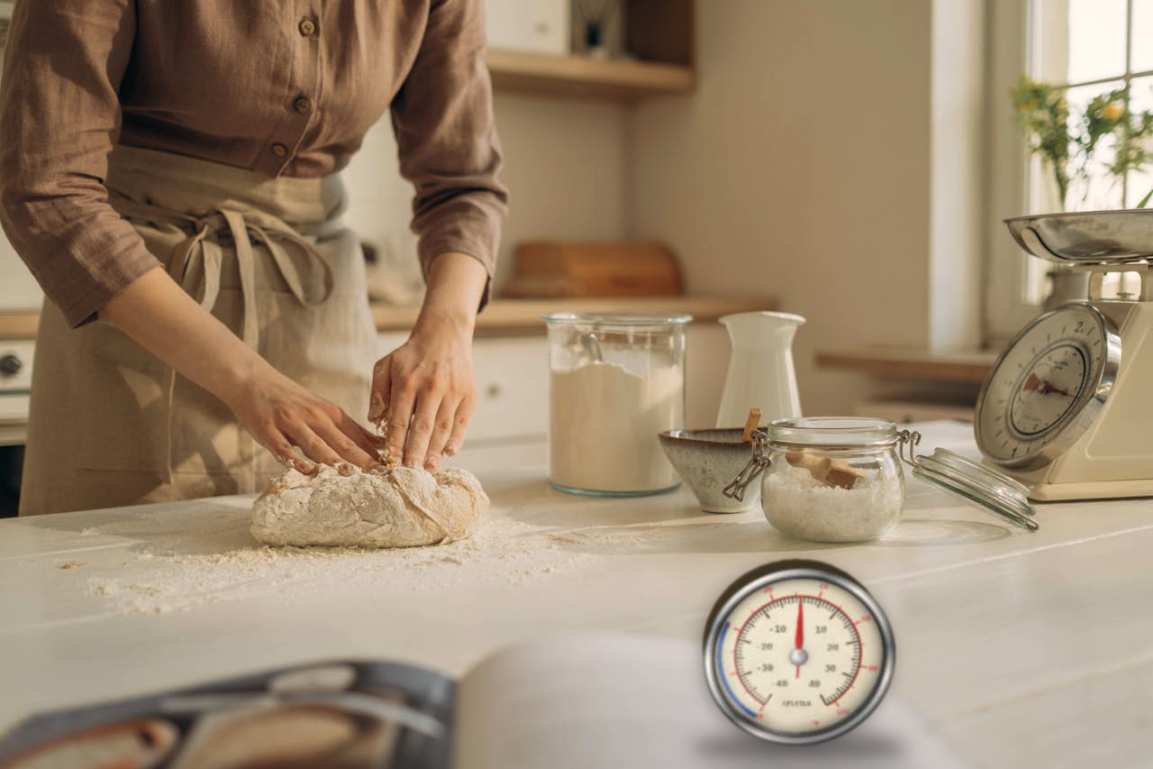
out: 0,°C
